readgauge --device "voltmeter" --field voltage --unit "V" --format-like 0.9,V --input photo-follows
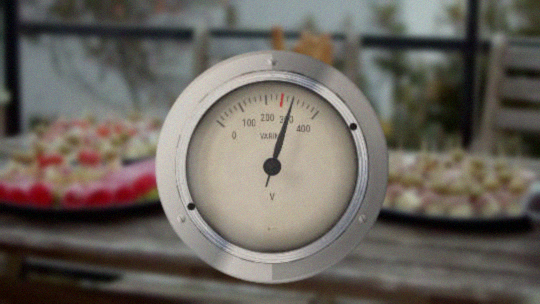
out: 300,V
